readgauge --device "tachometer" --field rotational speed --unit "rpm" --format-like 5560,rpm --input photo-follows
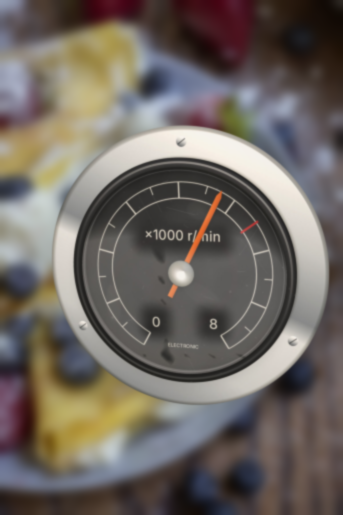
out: 4750,rpm
